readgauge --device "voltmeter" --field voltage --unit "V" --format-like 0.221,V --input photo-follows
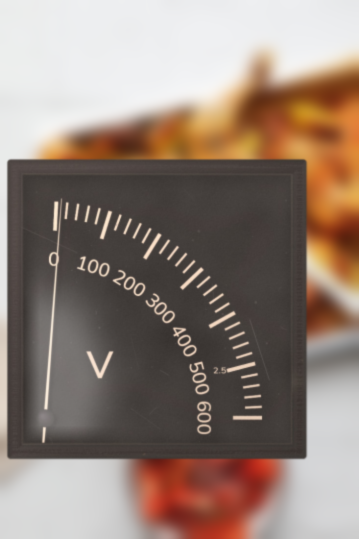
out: 10,V
